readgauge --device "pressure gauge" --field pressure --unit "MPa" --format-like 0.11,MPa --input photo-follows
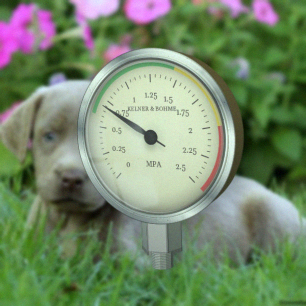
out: 0.7,MPa
